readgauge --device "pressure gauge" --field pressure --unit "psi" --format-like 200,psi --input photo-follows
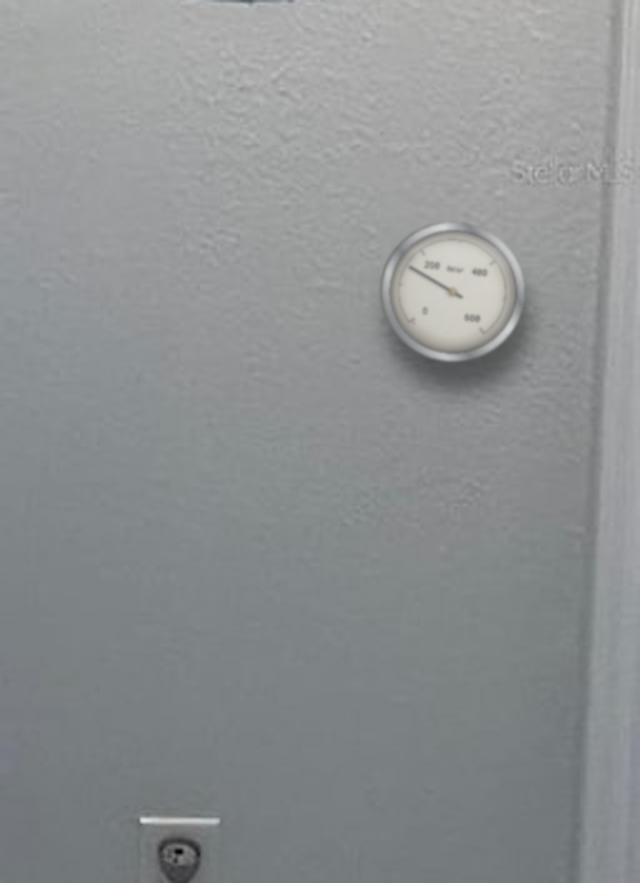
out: 150,psi
